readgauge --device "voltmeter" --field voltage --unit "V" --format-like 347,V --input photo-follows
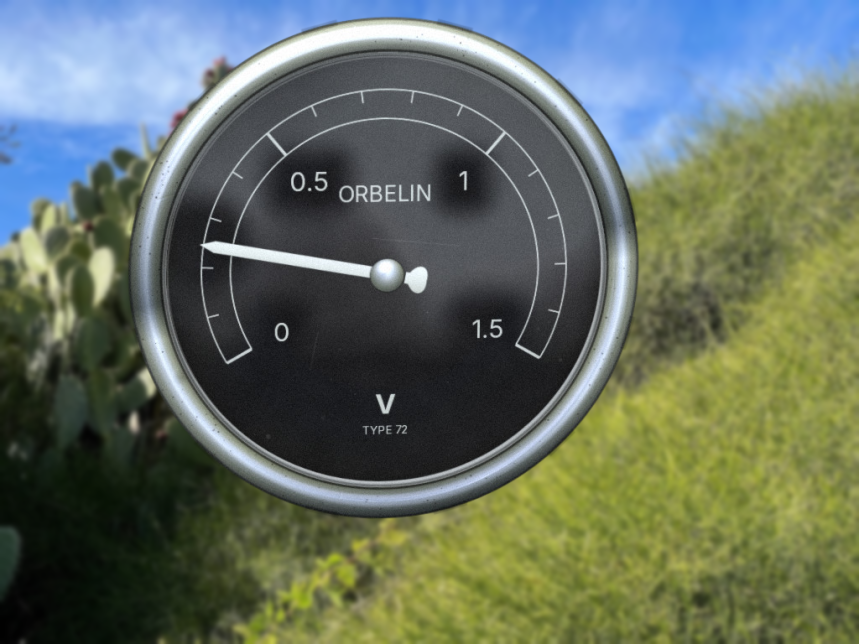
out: 0.25,V
